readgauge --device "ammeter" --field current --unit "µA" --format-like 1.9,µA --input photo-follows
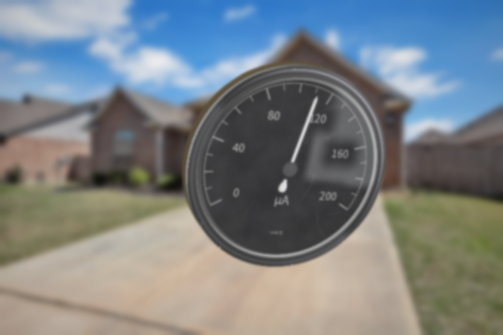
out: 110,µA
